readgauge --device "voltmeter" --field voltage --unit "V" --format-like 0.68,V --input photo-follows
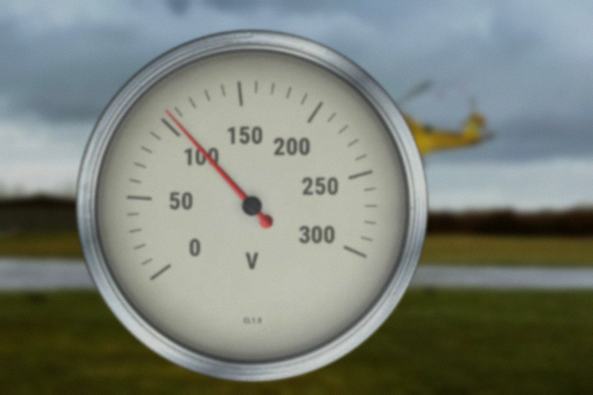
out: 105,V
